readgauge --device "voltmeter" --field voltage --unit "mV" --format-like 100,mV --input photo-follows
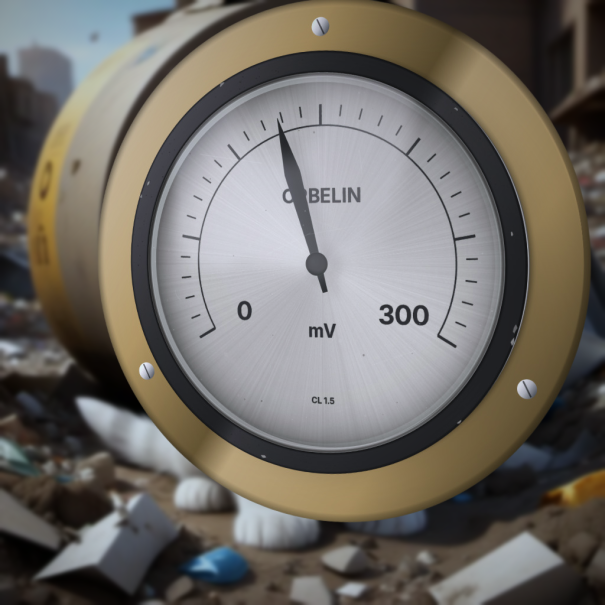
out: 130,mV
